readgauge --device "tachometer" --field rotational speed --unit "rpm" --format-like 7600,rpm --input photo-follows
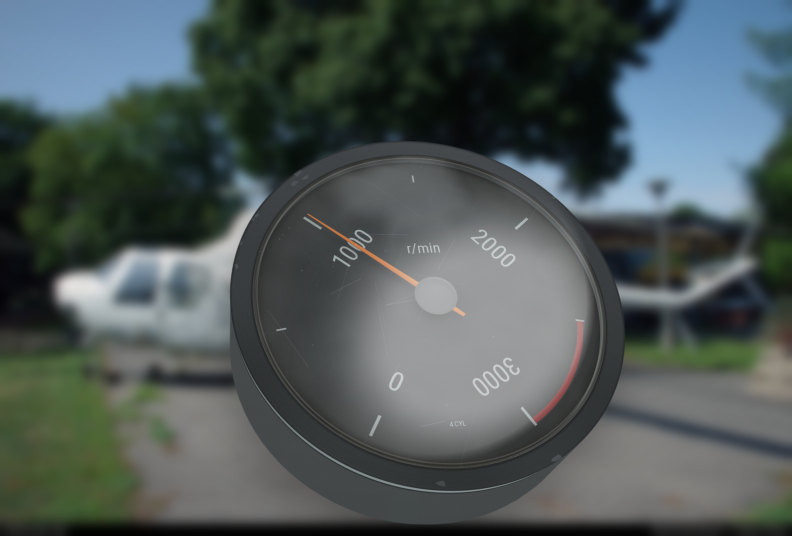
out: 1000,rpm
